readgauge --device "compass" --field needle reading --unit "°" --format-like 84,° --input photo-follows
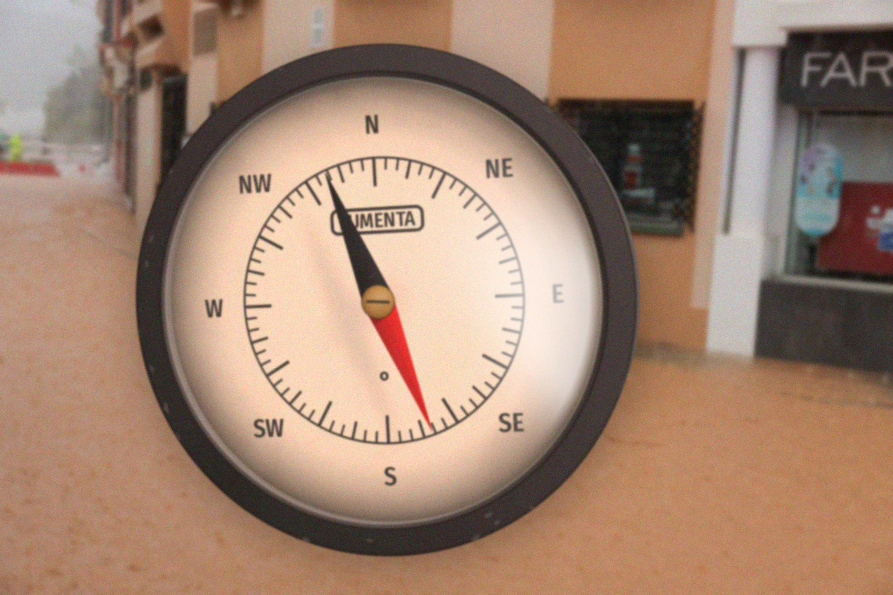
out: 160,°
